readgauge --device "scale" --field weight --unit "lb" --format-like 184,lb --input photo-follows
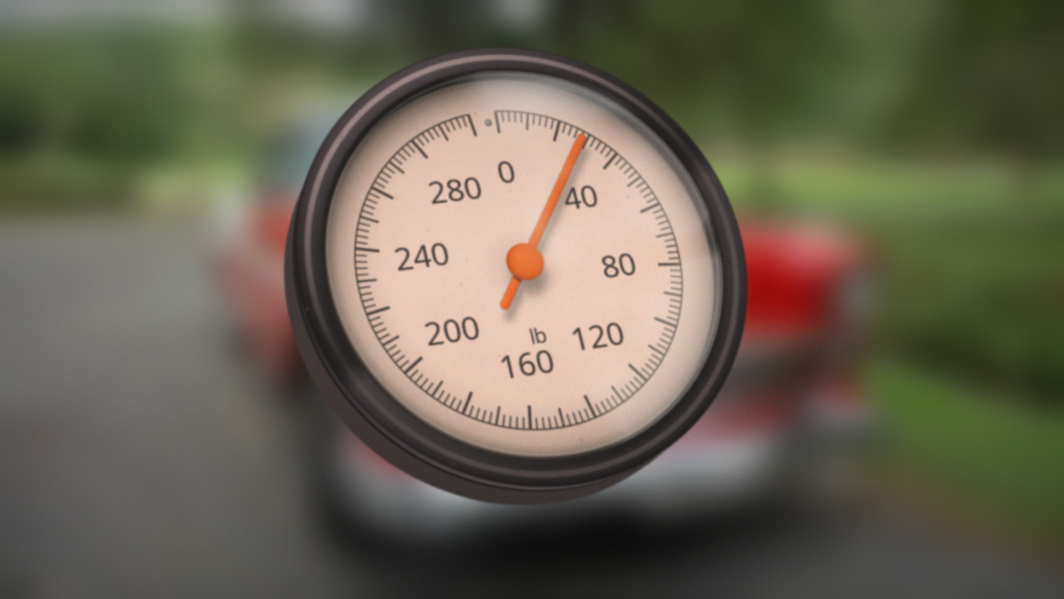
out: 28,lb
